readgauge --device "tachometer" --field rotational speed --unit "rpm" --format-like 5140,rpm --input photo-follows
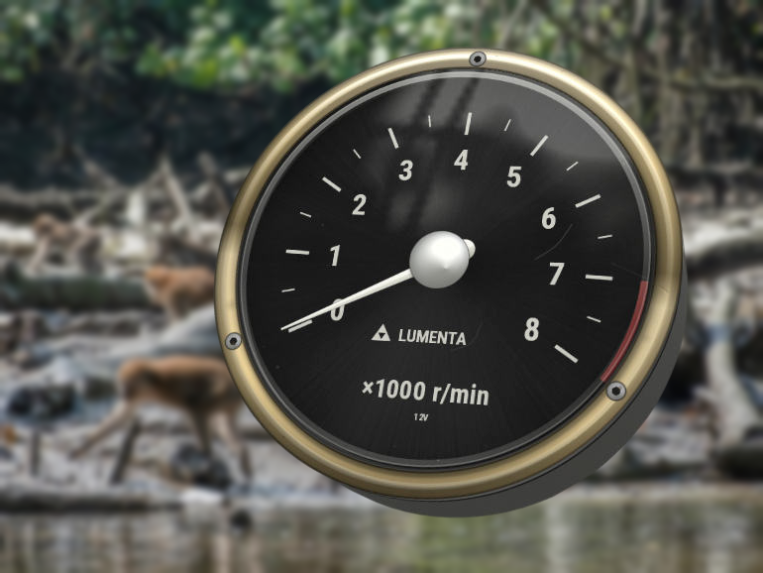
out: 0,rpm
